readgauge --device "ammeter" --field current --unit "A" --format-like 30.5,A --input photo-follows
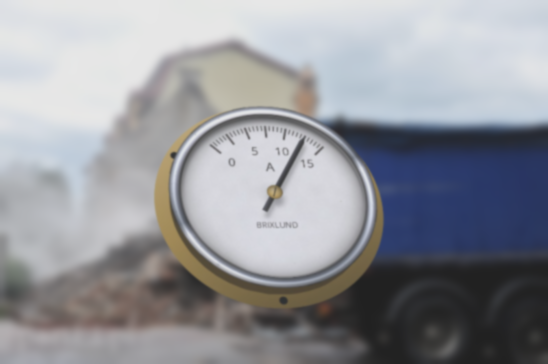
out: 12.5,A
